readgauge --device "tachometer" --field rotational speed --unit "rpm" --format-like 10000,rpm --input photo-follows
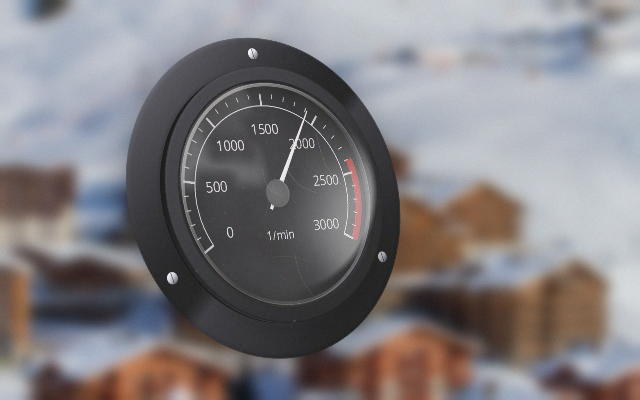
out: 1900,rpm
